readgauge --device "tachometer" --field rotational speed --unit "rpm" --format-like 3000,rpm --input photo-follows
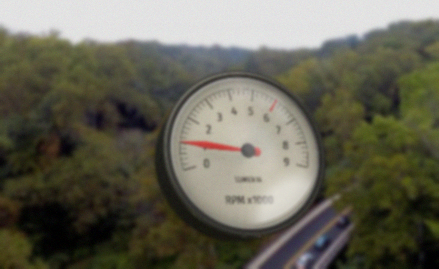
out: 1000,rpm
